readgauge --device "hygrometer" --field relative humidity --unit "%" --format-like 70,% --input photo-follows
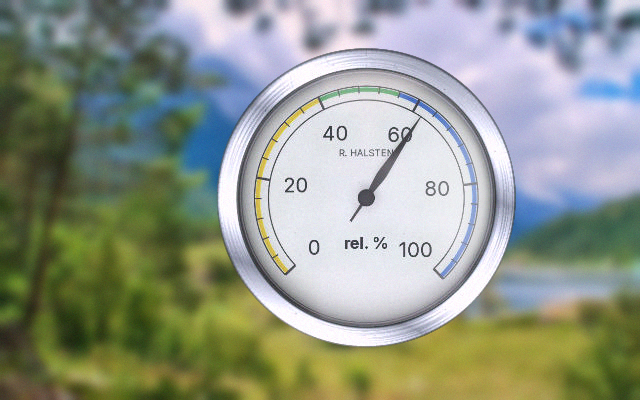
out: 62,%
